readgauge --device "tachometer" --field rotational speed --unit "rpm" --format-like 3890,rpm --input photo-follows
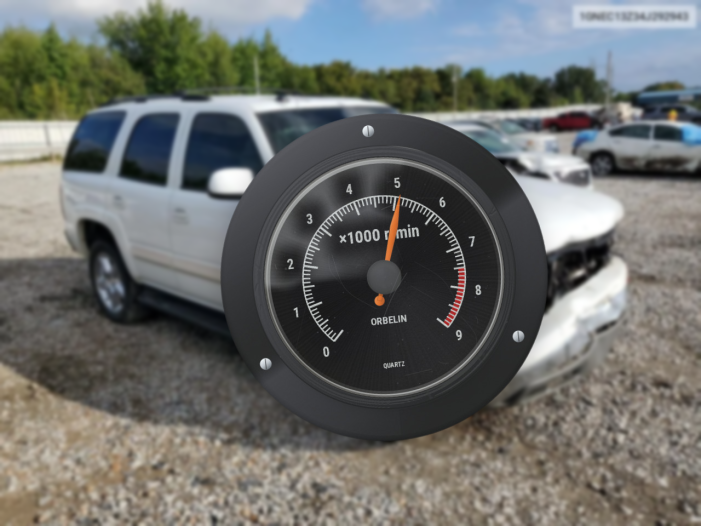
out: 5100,rpm
